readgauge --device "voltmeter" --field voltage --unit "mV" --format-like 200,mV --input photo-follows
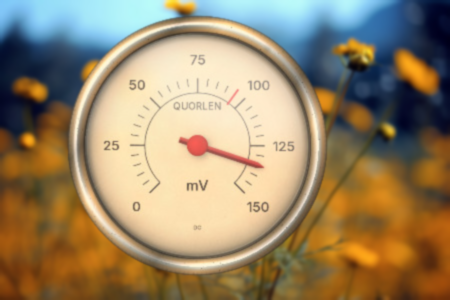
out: 135,mV
